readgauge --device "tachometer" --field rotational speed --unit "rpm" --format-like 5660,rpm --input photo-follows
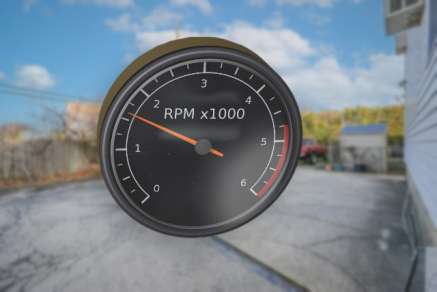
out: 1625,rpm
